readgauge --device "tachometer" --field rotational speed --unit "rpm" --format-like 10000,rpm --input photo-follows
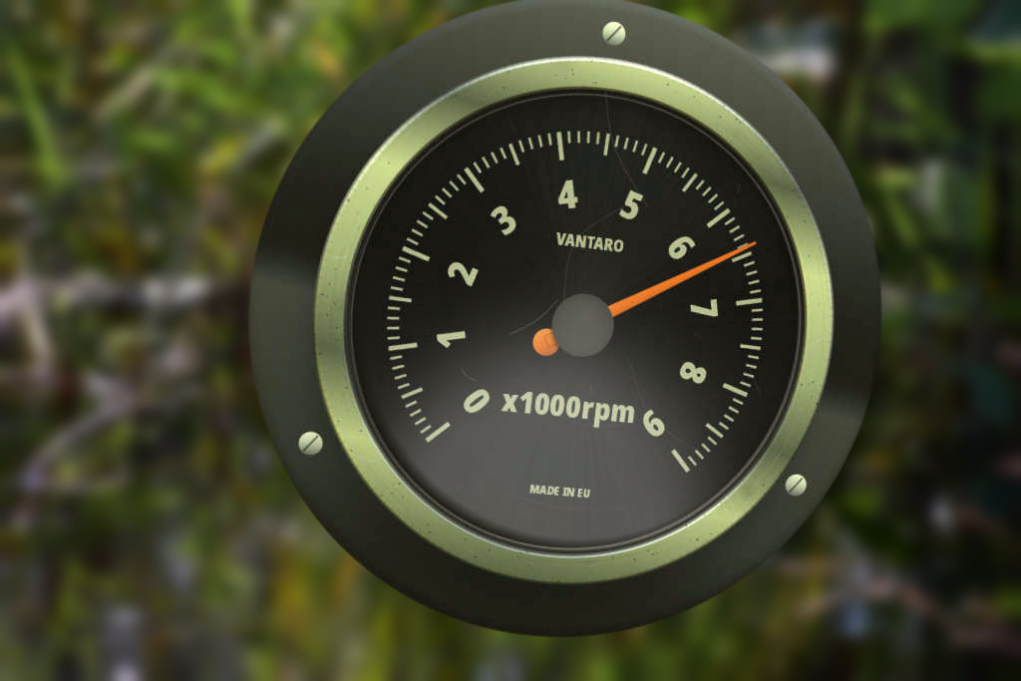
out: 6400,rpm
